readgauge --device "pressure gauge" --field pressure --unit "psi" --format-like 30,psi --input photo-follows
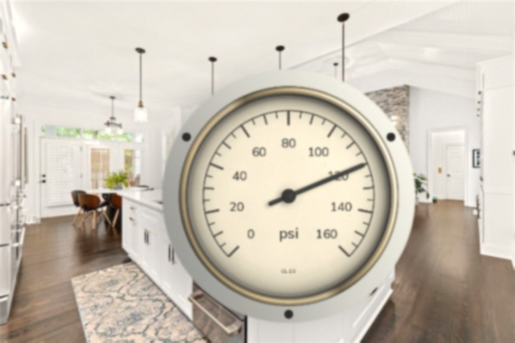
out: 120,psi
